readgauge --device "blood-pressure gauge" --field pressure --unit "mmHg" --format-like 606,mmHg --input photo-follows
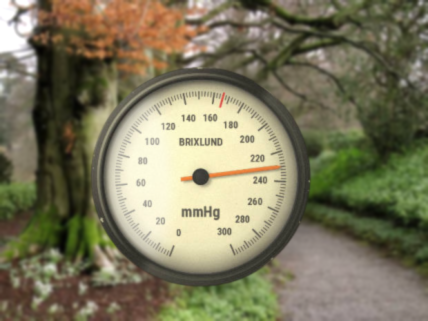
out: 230,mmHg
